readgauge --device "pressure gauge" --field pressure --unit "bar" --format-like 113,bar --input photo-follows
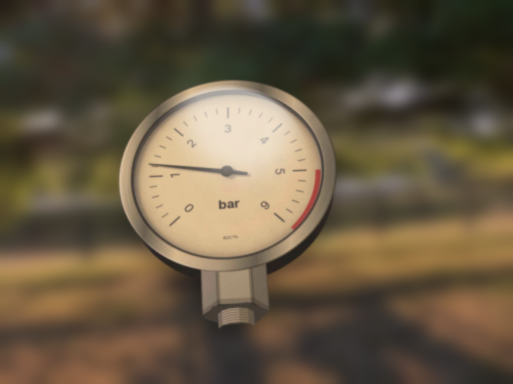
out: 1.2,bar
